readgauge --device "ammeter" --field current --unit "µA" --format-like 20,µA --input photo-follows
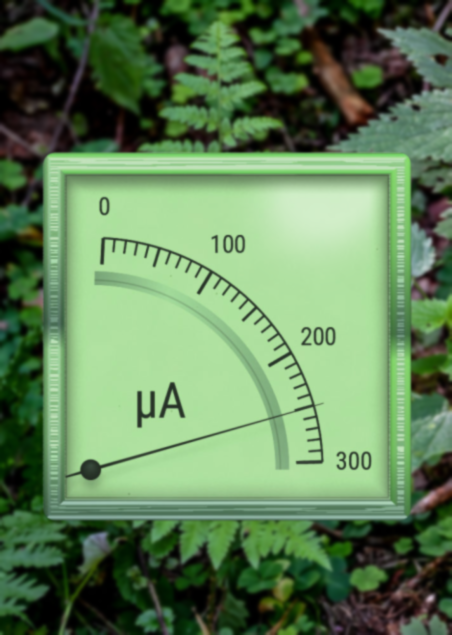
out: 250,µA
